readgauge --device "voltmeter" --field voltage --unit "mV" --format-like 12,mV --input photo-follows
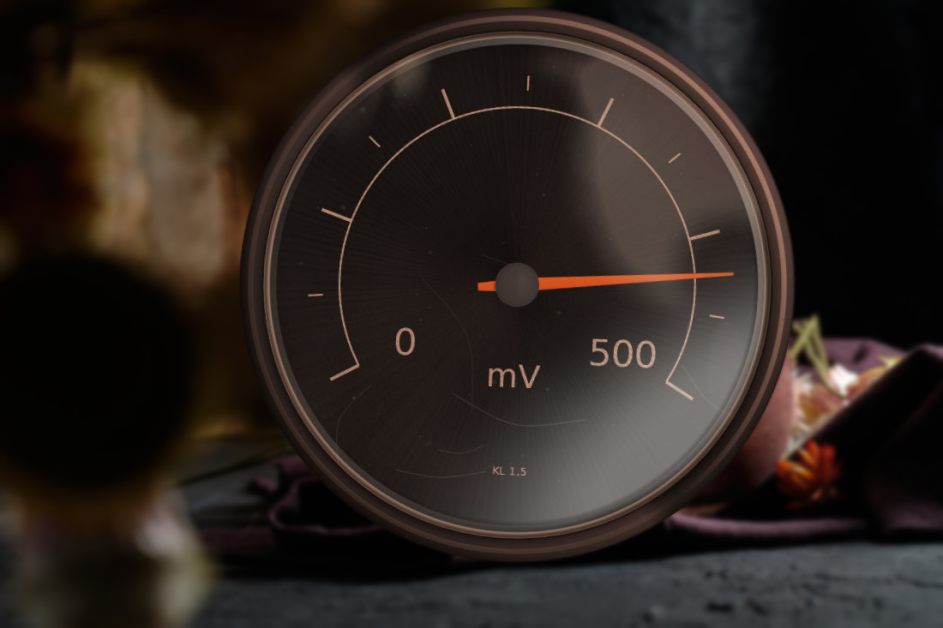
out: 425,mV
